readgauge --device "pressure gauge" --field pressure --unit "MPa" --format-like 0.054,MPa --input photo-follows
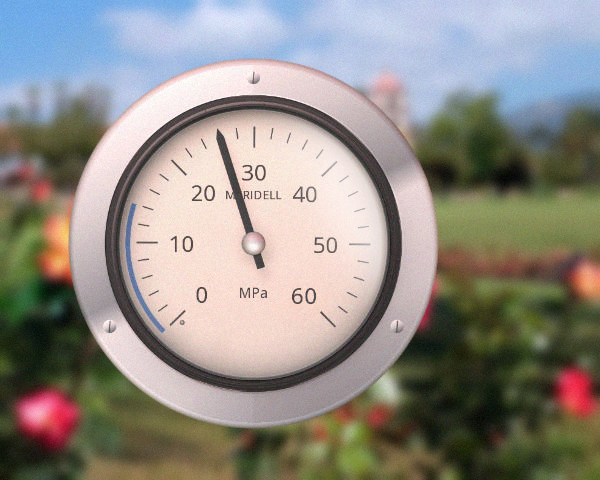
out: 26,MPa
